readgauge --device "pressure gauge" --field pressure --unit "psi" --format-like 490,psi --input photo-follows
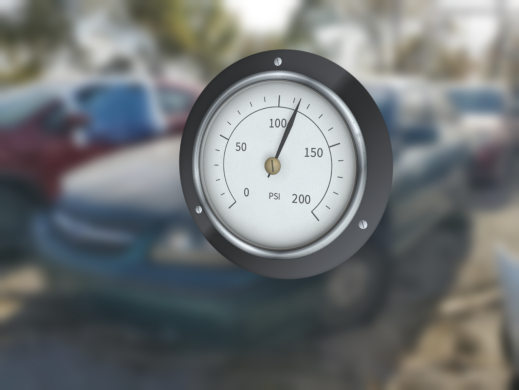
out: 115,psi
